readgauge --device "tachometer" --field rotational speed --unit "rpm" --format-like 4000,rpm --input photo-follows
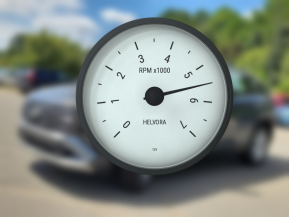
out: 5500,rpm
